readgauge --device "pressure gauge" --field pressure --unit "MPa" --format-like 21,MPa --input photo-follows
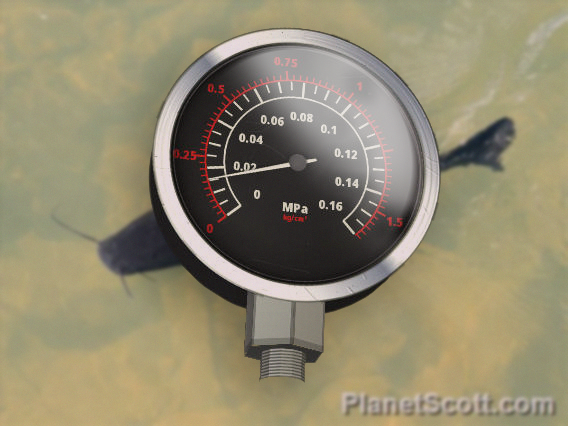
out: 0.015,MPa
